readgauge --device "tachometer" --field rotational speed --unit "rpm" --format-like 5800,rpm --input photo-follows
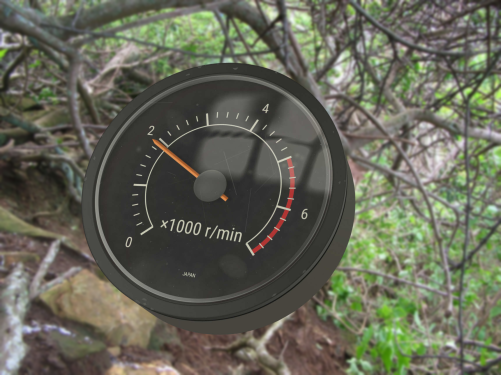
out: 1900,rpm
